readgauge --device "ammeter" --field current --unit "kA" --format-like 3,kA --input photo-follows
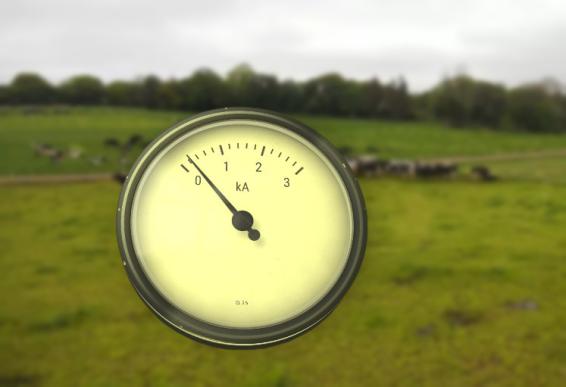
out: 0.2,kA
